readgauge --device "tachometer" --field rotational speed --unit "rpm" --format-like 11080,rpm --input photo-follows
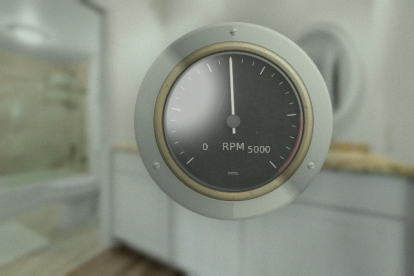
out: 2400,rpm
